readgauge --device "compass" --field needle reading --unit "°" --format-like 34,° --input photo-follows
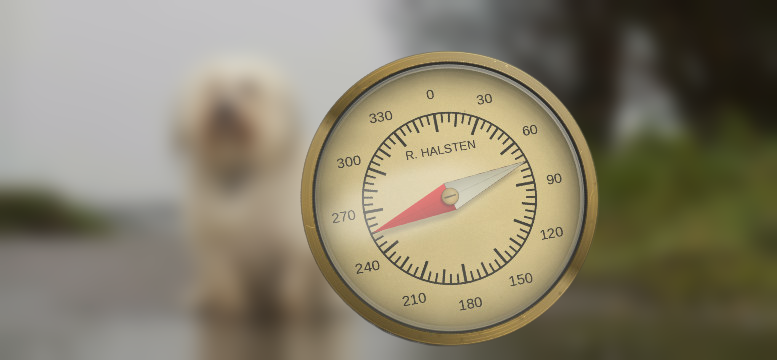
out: 255,°
